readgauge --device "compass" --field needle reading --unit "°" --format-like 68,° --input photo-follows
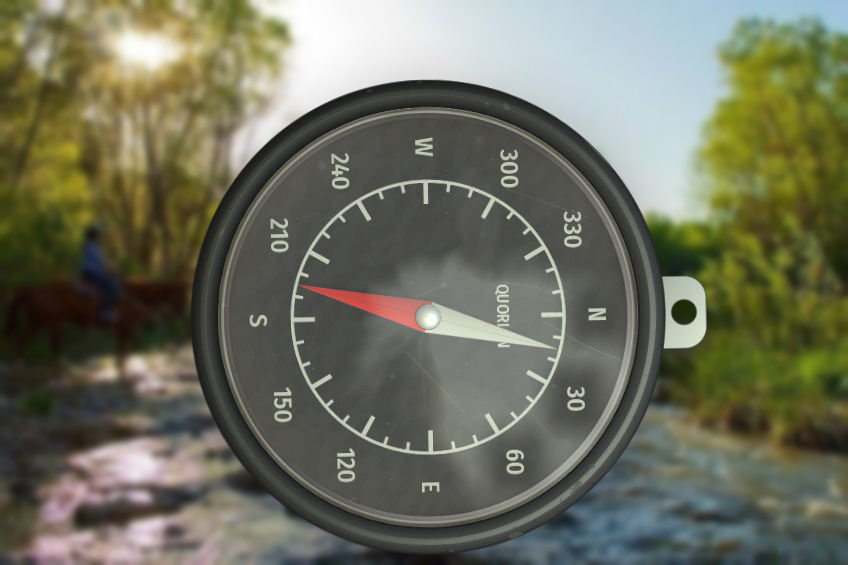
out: 195,°
